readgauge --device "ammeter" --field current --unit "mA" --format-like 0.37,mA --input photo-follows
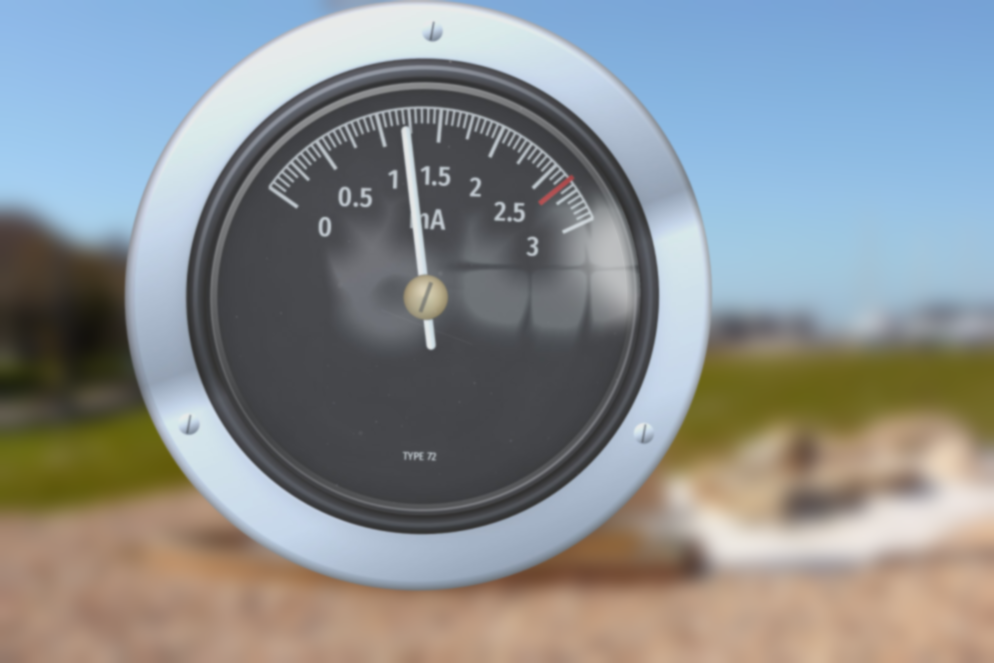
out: 1.2,mA
